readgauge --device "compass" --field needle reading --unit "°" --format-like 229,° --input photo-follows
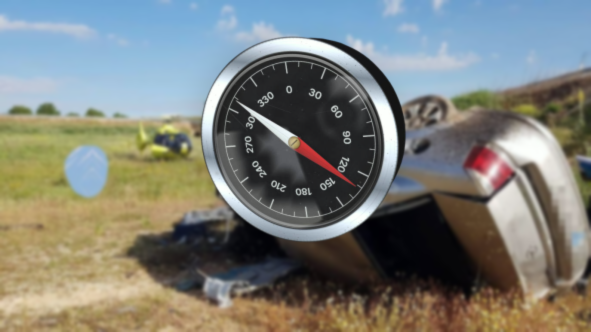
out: 130,°
